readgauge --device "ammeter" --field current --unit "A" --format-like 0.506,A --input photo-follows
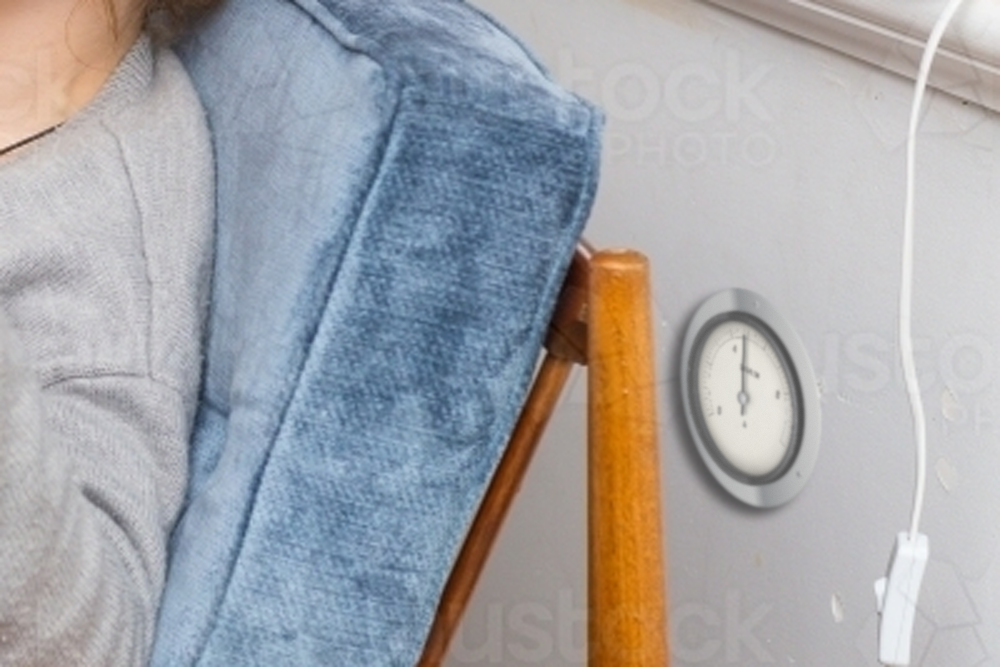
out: 5,A
